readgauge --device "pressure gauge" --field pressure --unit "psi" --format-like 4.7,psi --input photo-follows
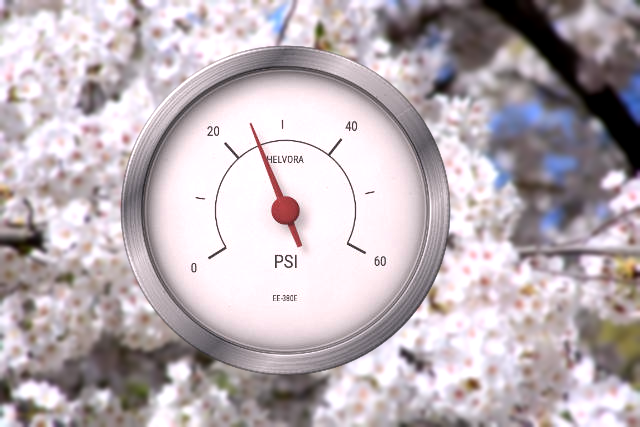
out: 25,psi
